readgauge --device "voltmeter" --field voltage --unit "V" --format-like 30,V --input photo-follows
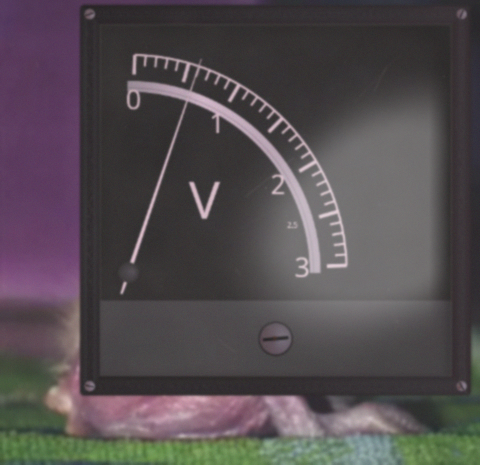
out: 0.6,V
